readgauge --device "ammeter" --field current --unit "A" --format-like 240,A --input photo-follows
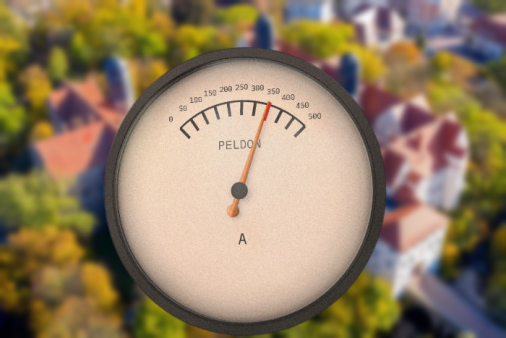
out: 350,A
